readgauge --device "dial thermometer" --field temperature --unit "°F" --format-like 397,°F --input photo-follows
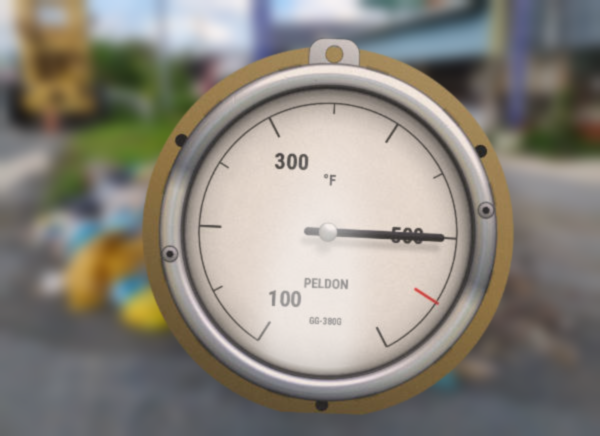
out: 500,°F
